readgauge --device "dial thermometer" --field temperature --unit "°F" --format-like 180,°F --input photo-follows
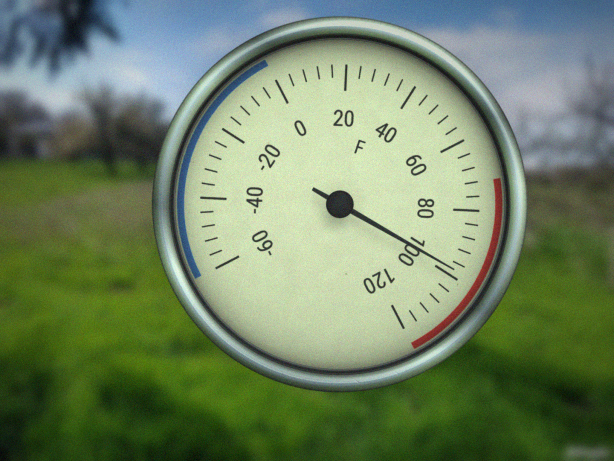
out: 98,°F
